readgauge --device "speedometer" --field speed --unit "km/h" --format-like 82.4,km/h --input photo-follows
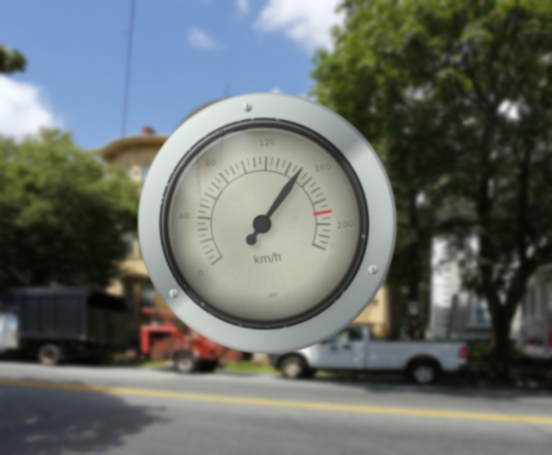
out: 150,km/h
